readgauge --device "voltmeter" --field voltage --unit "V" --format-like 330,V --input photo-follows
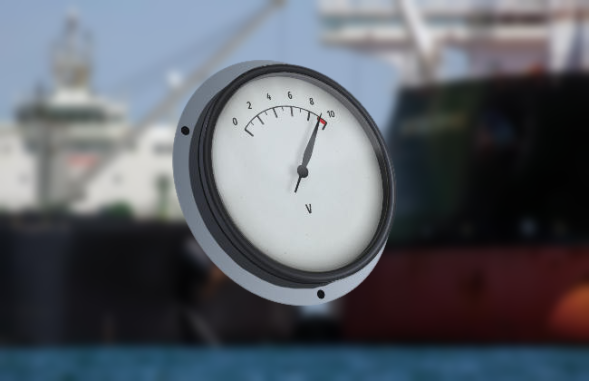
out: 9,V
